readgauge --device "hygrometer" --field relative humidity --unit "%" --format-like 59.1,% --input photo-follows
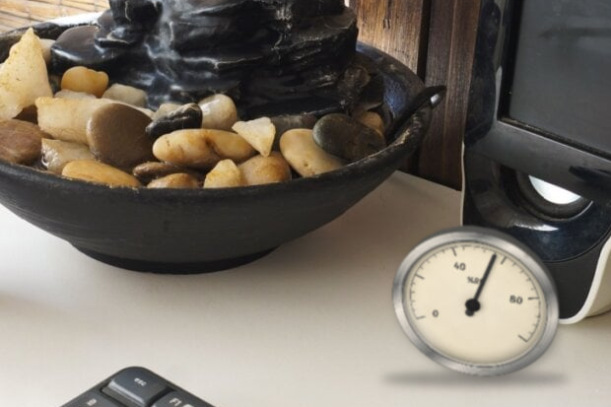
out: 56,%
